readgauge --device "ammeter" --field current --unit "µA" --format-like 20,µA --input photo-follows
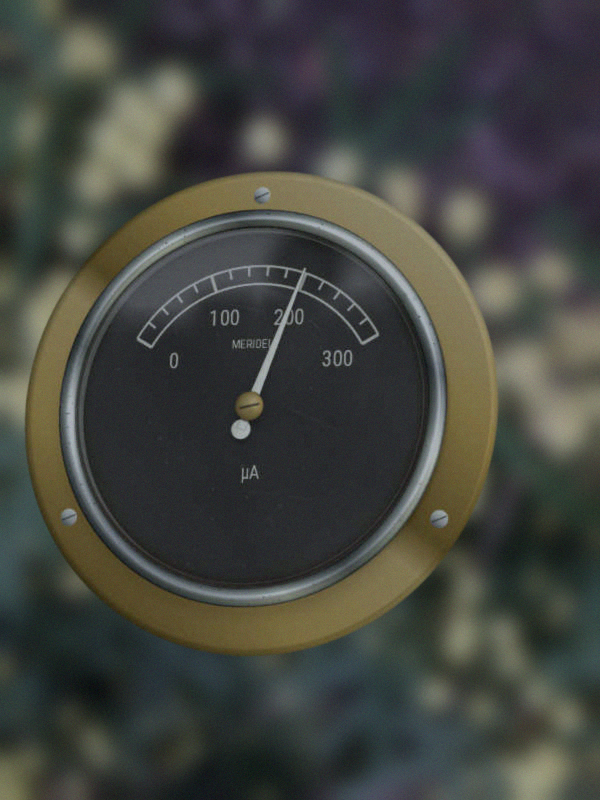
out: 200,µA
